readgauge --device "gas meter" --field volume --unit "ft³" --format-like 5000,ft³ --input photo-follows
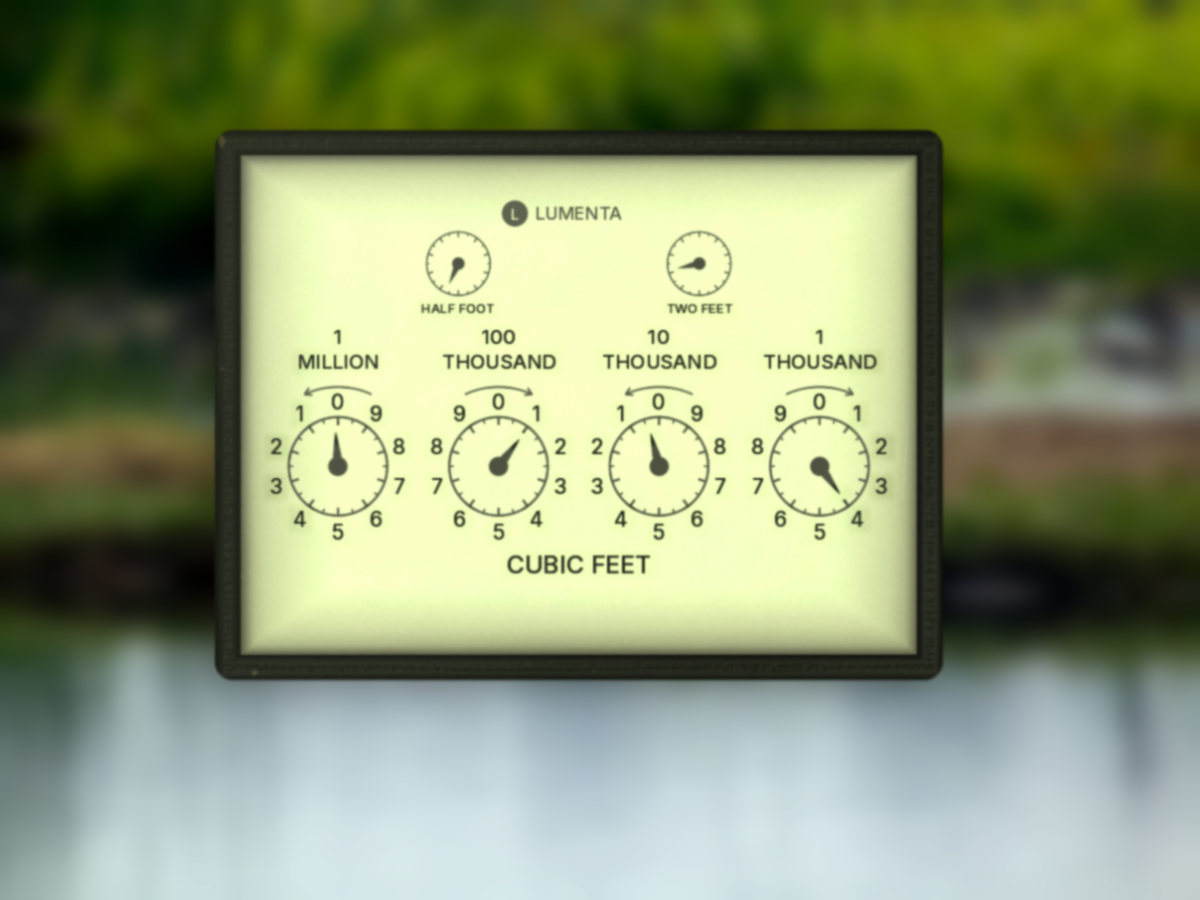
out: 10400,ft³
